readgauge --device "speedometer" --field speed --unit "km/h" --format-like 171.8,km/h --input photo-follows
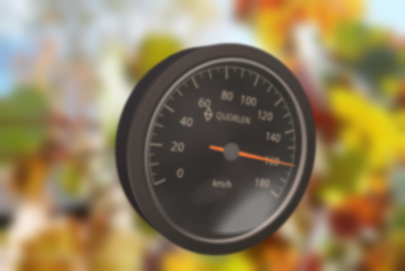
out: 160,km/h
